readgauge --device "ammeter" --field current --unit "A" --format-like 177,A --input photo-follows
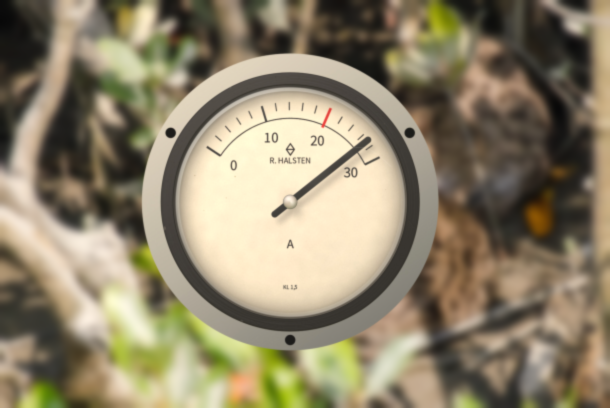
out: 27,A
